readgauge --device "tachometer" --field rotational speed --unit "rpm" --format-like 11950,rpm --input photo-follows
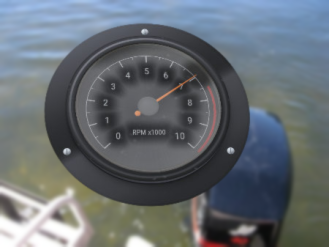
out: 7000,rpm
